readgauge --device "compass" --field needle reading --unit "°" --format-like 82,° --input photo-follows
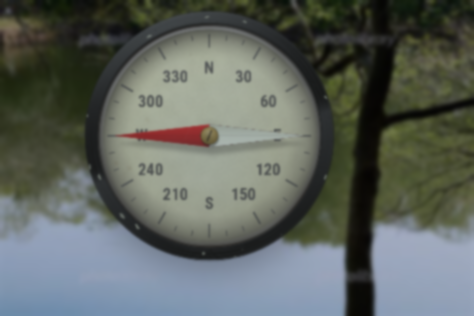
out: 270,°
